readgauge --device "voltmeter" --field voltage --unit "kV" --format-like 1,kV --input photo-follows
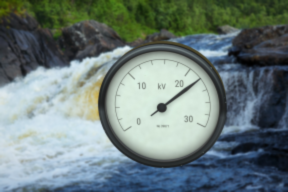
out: 22,kV
